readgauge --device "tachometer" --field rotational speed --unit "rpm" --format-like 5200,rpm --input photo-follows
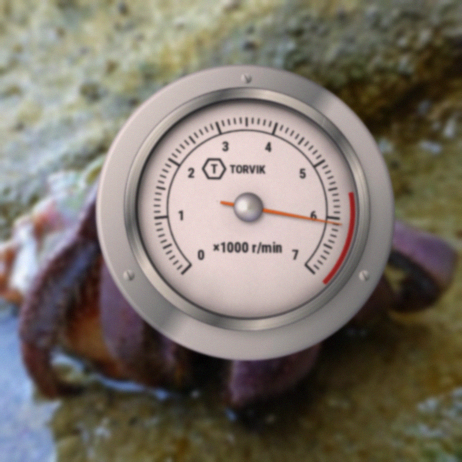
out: 6100,rpm
